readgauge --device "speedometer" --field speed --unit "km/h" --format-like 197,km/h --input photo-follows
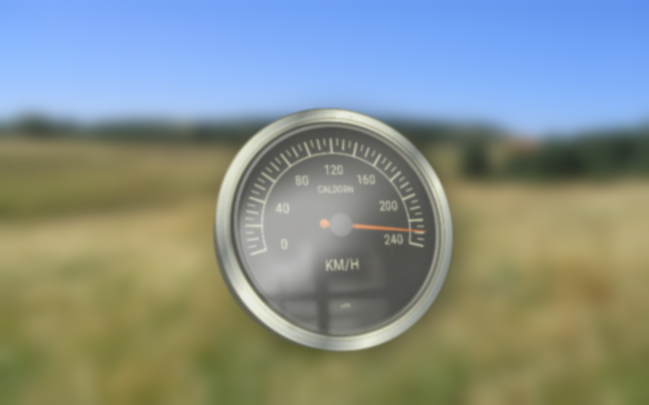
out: 230,km/h
